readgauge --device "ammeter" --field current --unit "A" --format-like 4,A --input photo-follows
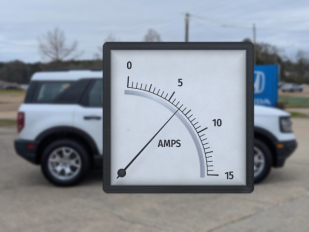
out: 6.5,A
